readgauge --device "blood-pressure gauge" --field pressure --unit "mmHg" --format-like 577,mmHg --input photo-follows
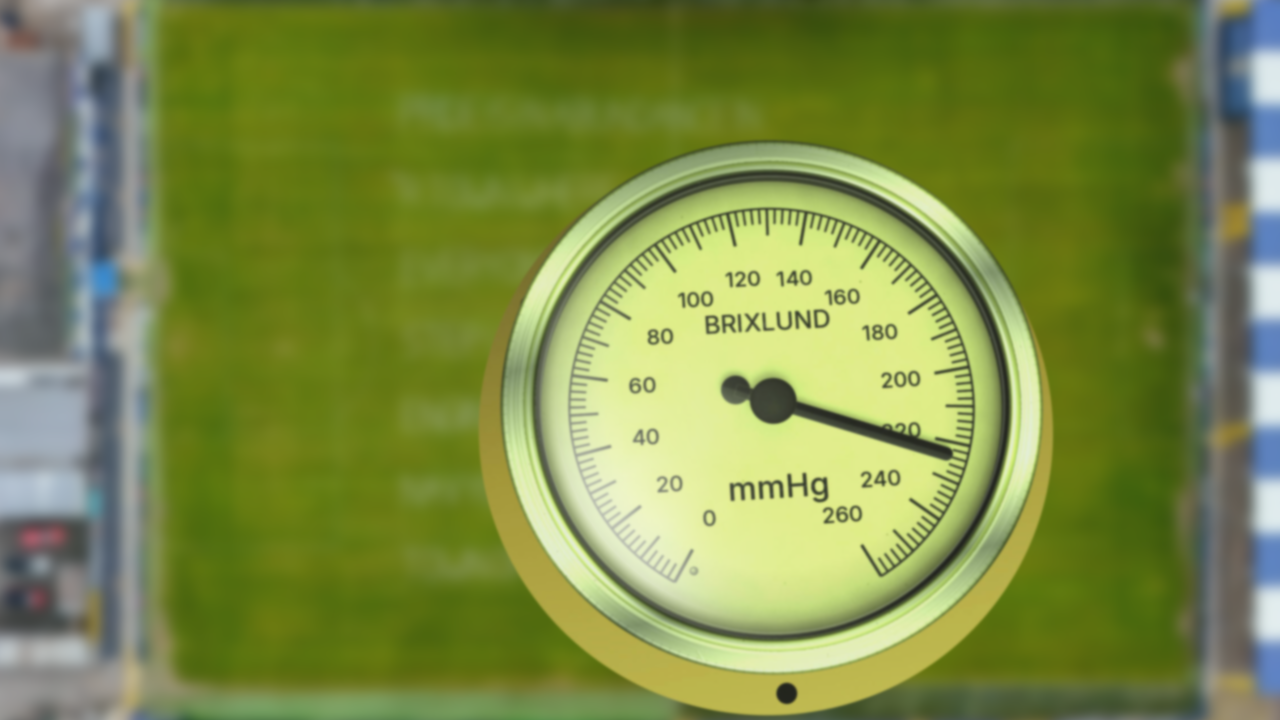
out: 224,mmHg
